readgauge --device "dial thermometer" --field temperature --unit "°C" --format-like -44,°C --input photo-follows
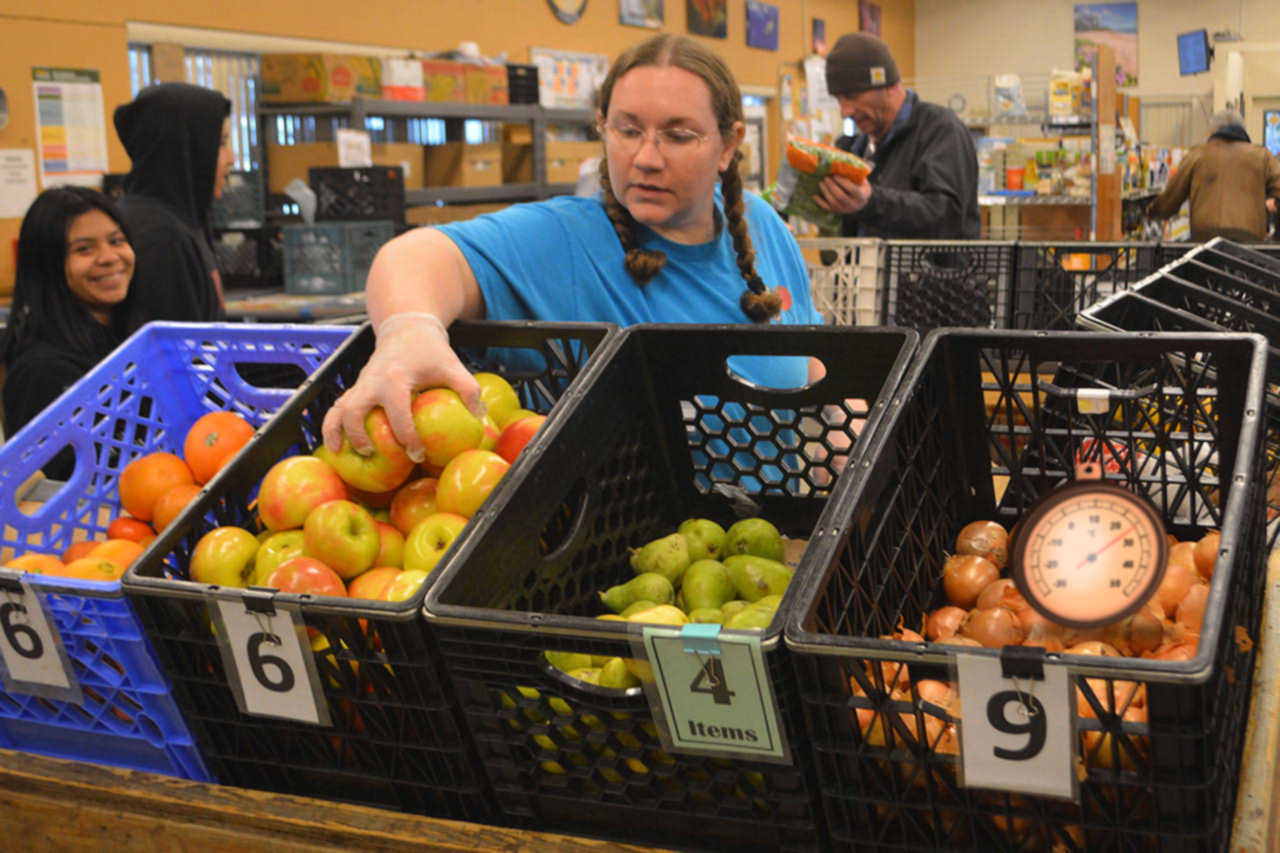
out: 25,°C
